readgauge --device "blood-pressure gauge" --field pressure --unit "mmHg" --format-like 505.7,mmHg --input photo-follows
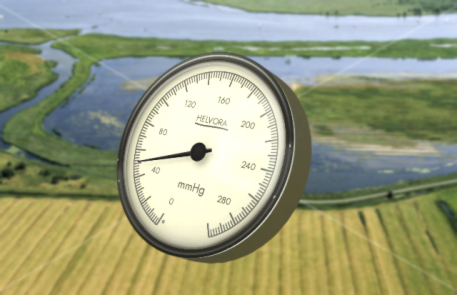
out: 50,mmHg
